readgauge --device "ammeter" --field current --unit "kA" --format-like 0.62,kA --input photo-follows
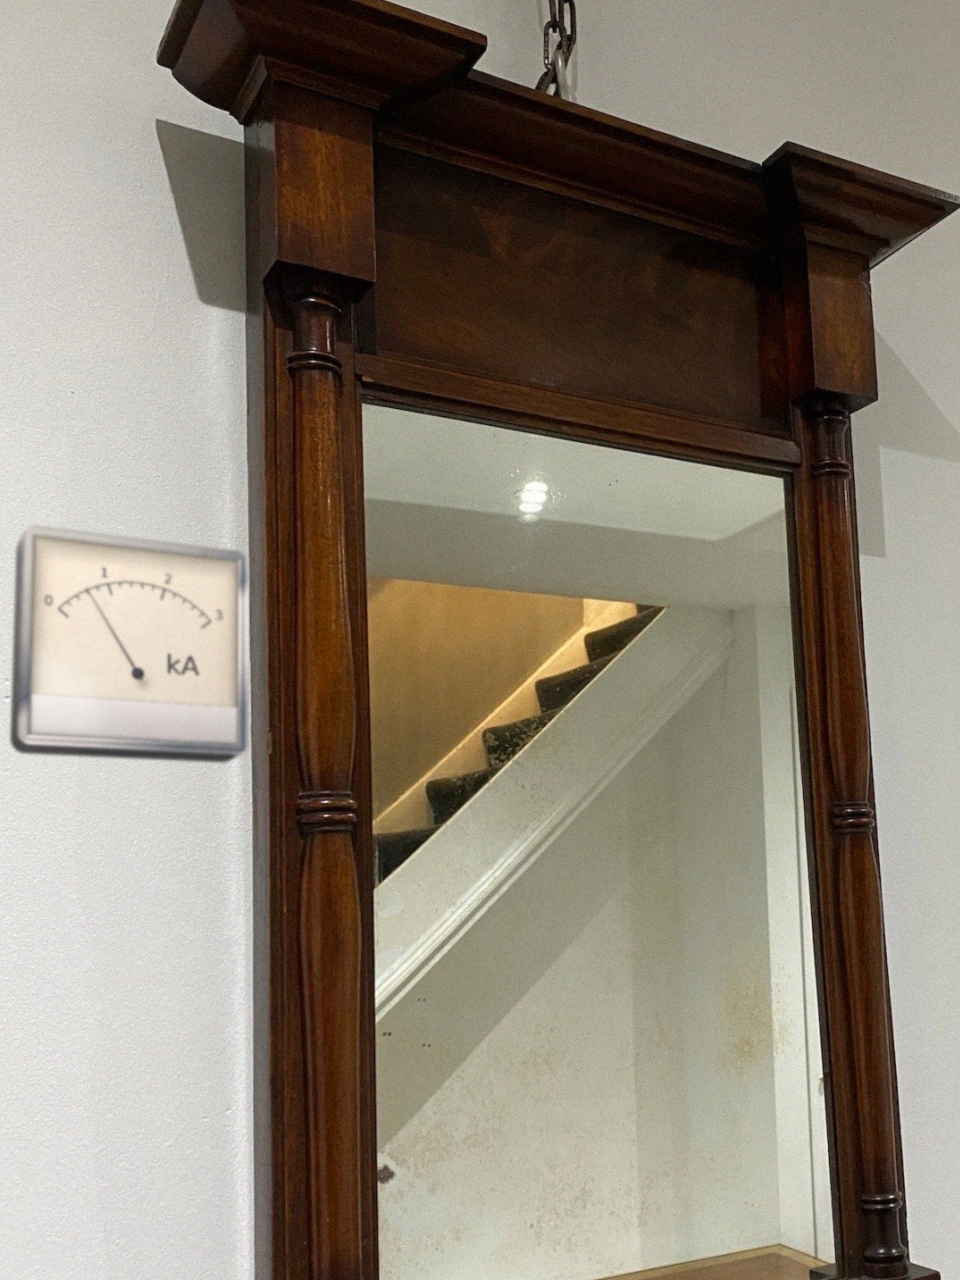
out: 0.6,kA
